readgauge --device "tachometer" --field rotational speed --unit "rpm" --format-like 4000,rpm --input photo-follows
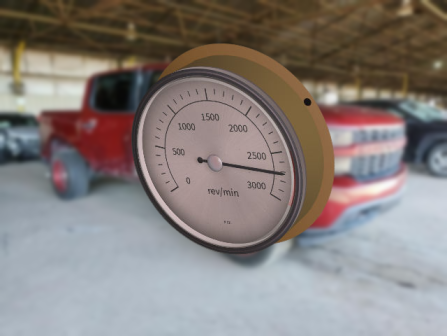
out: 2700,rpm
